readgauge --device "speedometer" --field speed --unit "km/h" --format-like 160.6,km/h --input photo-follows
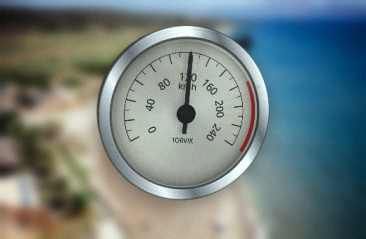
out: 120,km/h
